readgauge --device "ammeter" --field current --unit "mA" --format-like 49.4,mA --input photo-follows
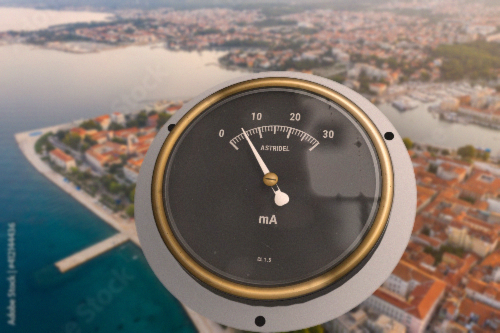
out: 5,mA
